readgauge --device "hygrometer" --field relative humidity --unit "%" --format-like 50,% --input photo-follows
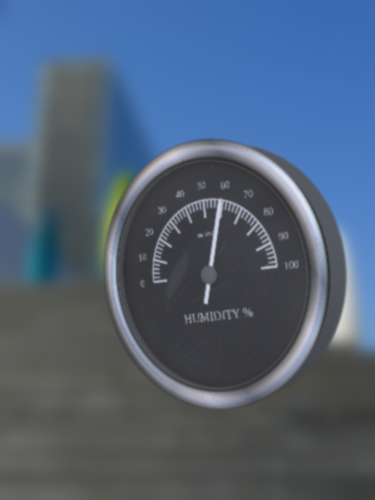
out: 60,%
